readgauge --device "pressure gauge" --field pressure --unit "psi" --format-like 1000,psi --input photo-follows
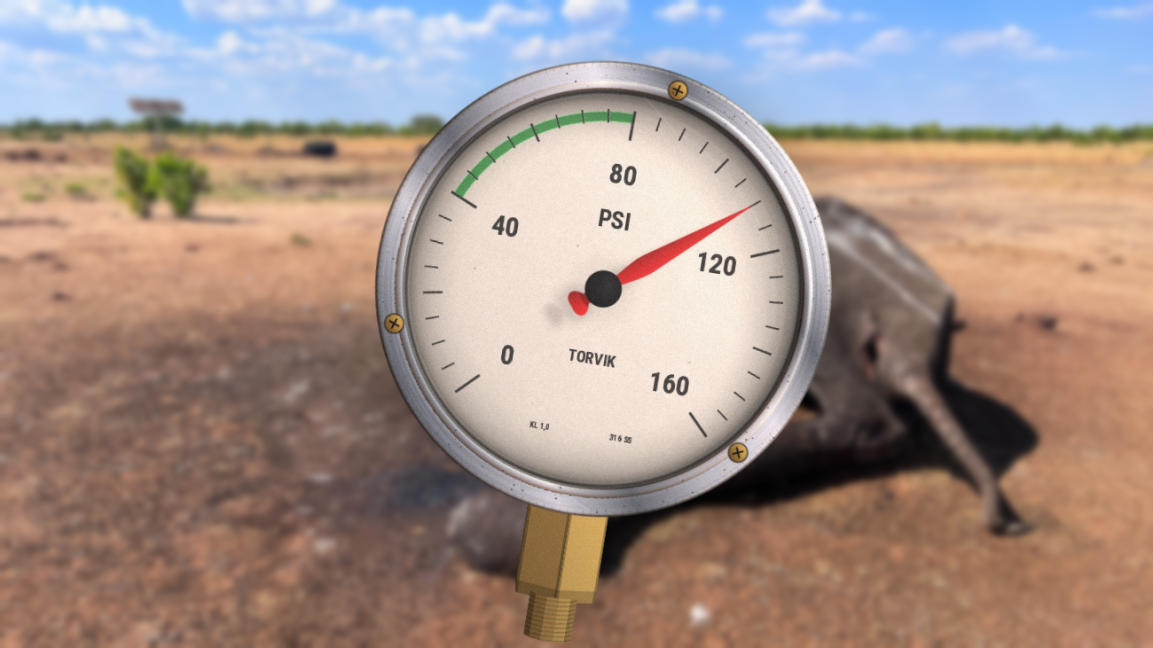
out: 110,psi
